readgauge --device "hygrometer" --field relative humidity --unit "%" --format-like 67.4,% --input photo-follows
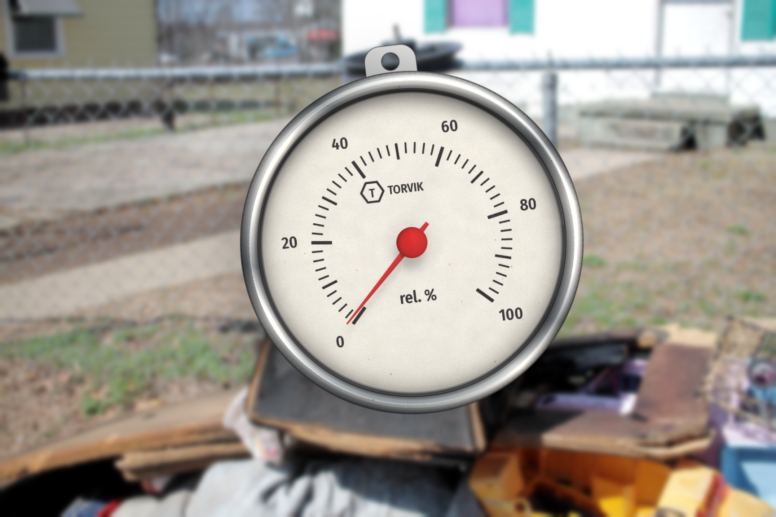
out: 1,%
